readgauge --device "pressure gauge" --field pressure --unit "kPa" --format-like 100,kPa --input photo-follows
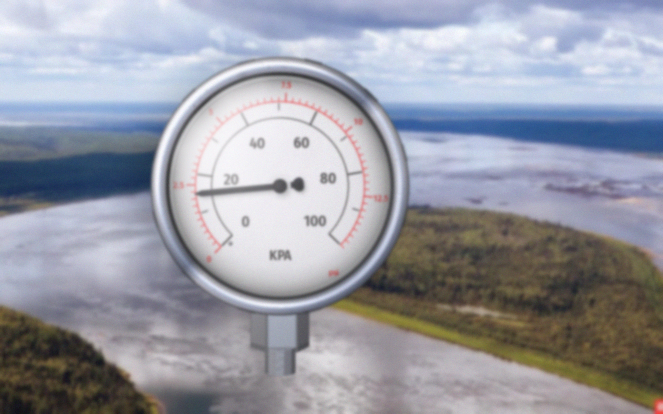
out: 15,kPa
